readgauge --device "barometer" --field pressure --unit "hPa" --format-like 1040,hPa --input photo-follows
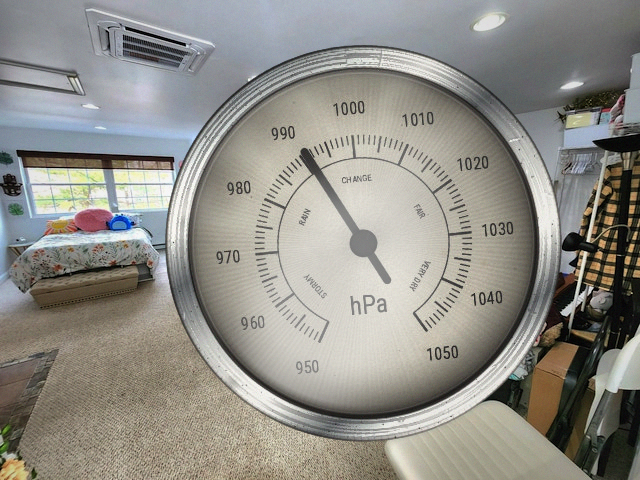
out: 991,hPa
